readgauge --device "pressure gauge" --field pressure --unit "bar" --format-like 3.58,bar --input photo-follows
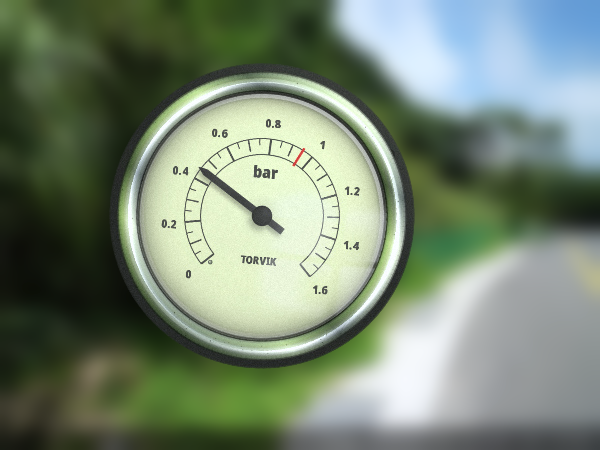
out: 0.45,bar
